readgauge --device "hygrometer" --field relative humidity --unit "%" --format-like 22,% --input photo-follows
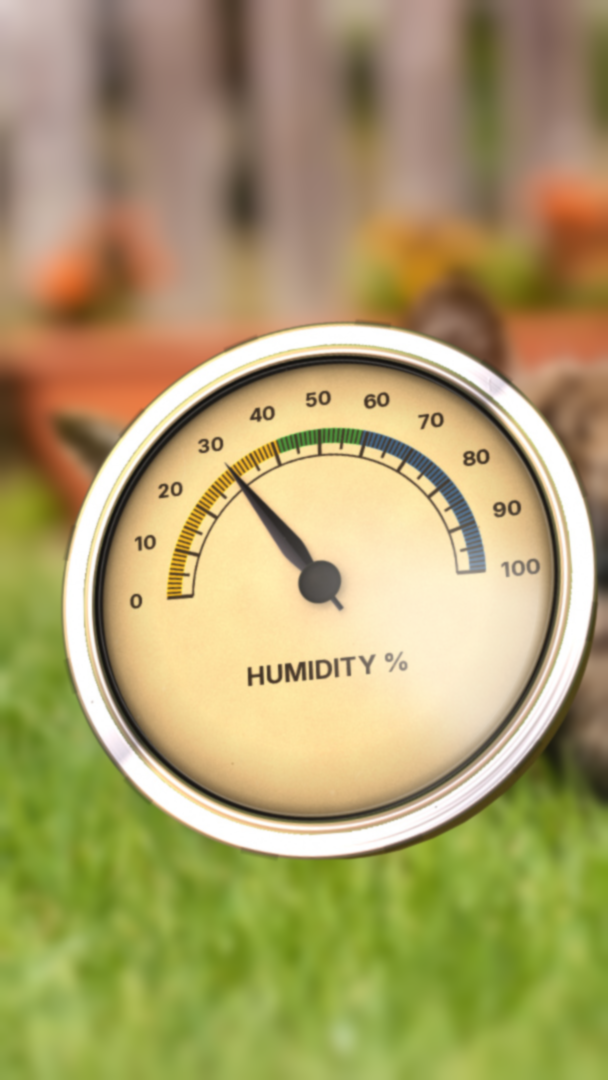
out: 30,%
